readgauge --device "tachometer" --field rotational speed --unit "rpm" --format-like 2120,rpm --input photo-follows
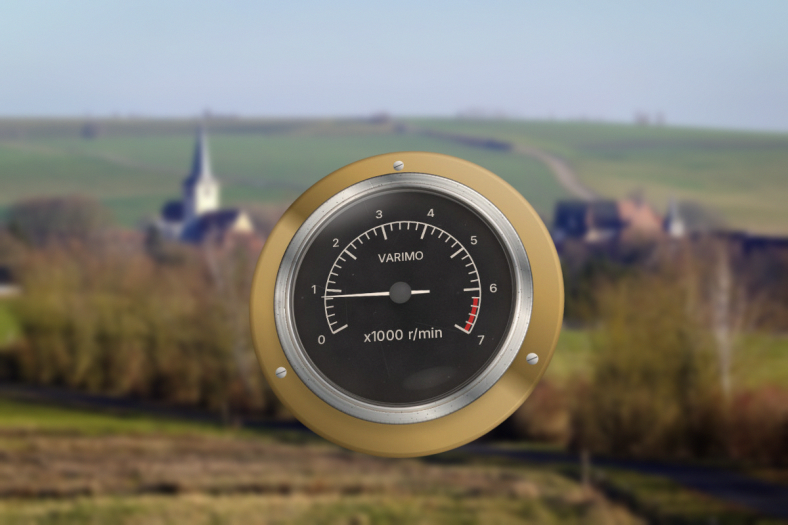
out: 800,rpm
